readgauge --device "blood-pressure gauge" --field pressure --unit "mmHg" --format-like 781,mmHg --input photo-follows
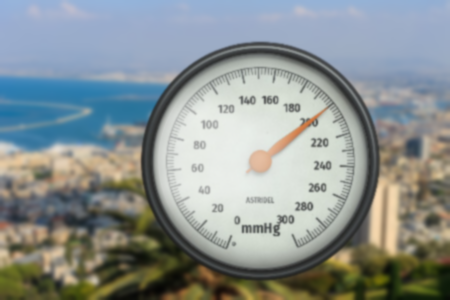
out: 200,mmHg
